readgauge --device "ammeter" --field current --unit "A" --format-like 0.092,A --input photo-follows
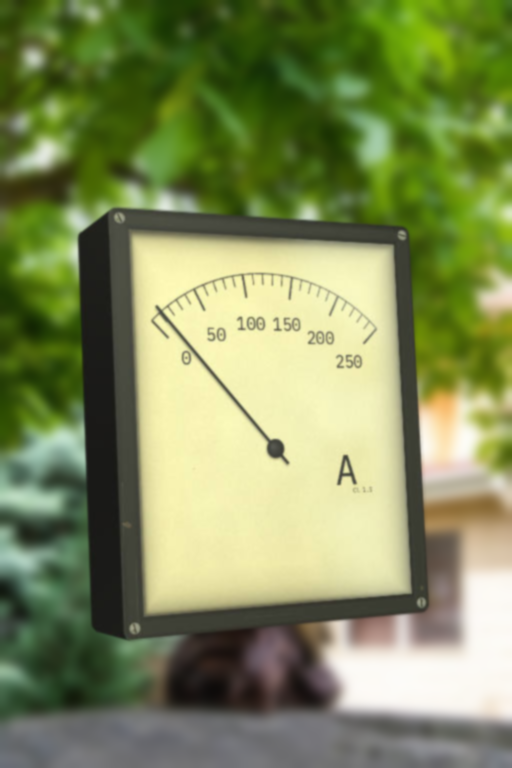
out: 10,A
